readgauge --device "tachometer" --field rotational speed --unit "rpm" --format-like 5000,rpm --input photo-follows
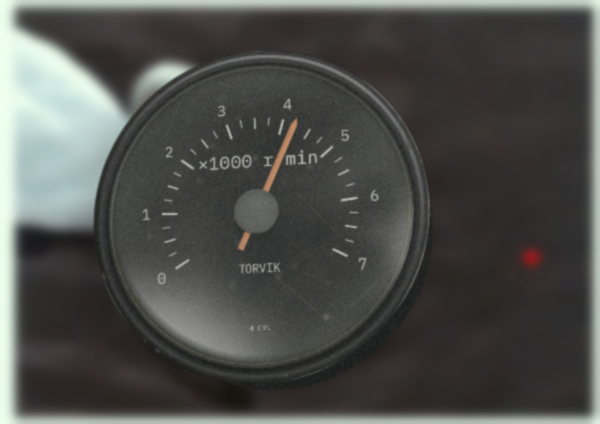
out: 4250,rpm
